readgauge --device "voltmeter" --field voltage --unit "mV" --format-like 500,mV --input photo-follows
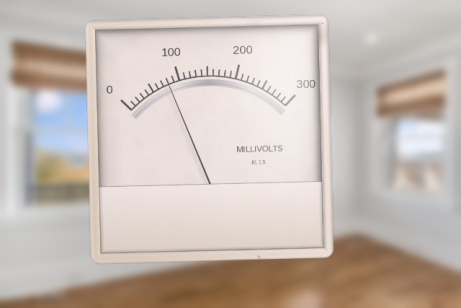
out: 80,mV
